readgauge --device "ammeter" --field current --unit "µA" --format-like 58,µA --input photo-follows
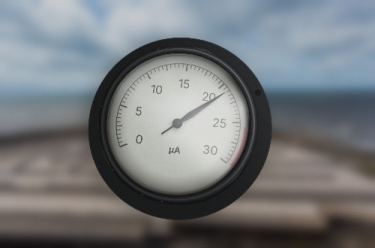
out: 21,µA
